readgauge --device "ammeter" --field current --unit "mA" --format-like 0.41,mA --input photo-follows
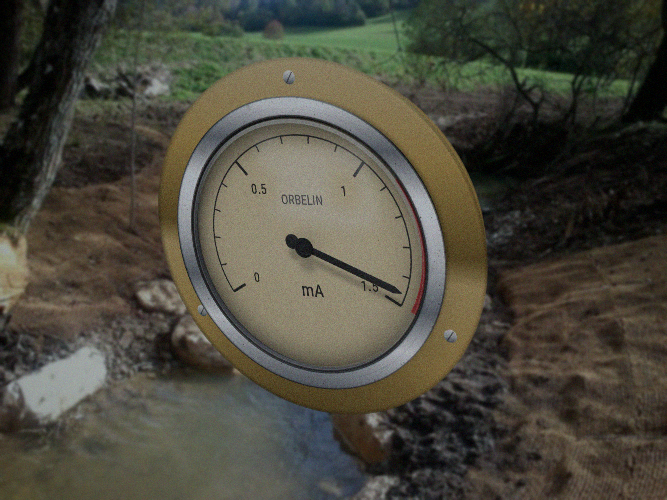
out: 1.45,mA
